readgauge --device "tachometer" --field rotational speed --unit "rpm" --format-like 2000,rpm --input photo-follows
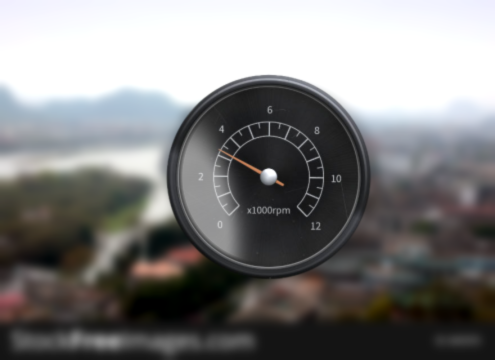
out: 3250,rpm
